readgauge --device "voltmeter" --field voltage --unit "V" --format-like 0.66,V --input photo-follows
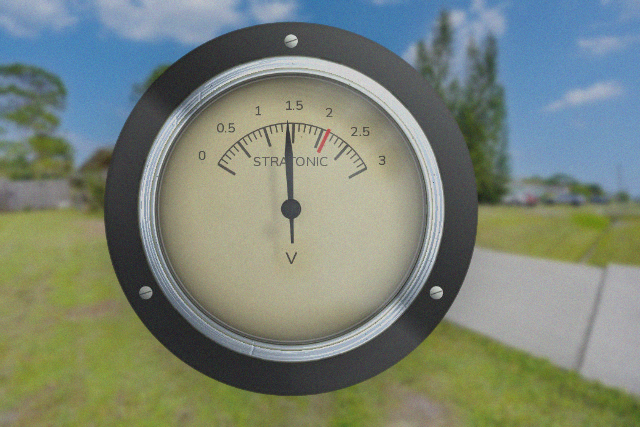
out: 1.4,V
